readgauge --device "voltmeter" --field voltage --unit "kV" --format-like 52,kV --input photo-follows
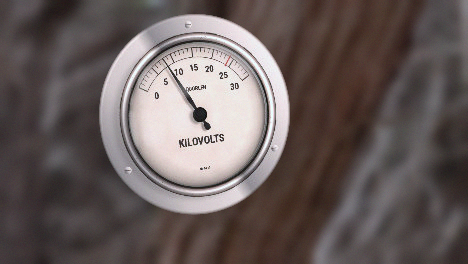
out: 8,kV
